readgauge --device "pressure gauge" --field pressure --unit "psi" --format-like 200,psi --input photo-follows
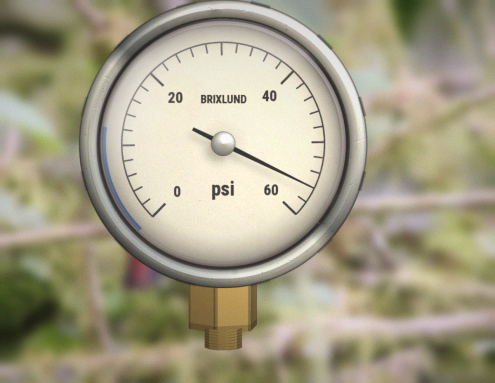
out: 56,psi
